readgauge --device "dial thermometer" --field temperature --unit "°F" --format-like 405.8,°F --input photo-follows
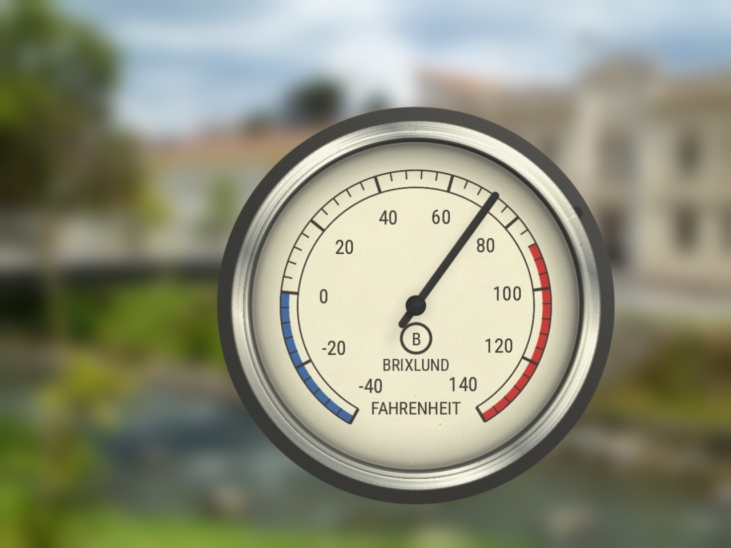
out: 72,°F
